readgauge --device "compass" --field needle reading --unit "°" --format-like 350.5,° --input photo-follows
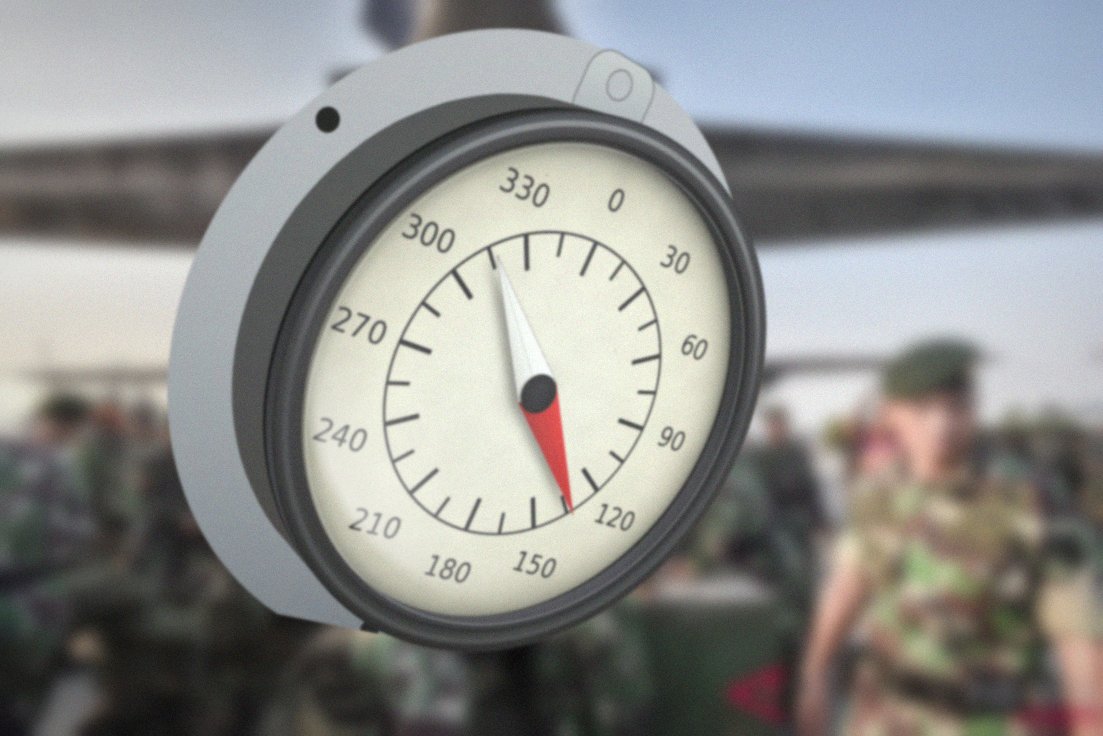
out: 135,°
